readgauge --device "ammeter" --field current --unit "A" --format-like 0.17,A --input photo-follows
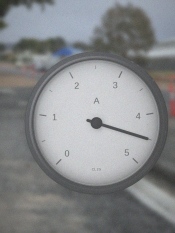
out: 4.5,A
